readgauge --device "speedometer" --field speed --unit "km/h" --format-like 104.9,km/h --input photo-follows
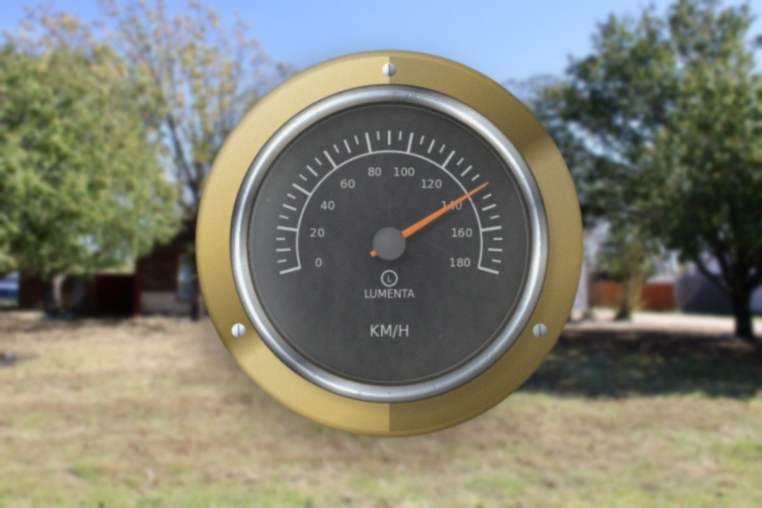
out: 140,km/h
